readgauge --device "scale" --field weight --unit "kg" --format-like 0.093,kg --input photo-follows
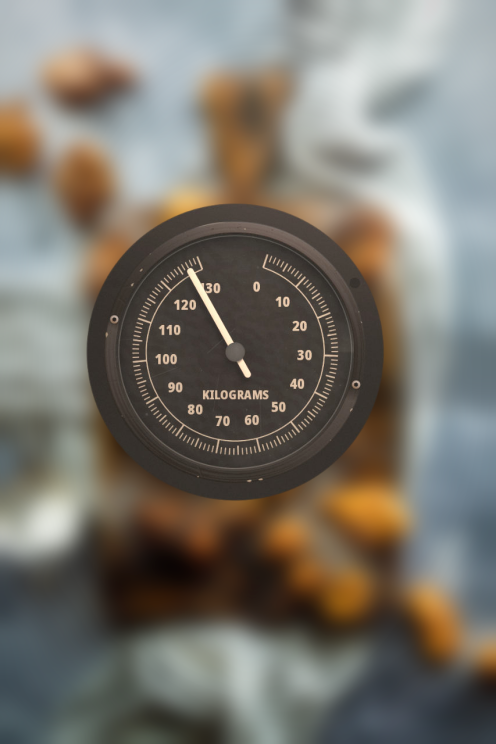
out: 127,kg
